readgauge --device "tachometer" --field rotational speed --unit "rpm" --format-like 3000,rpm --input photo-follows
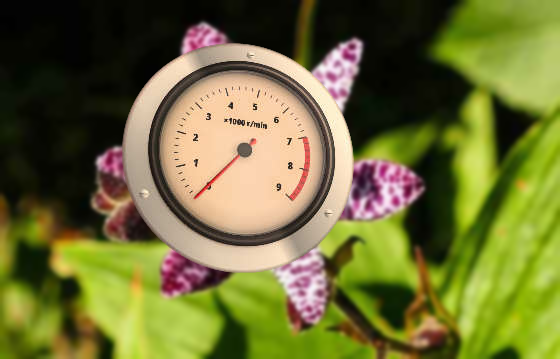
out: 0,rpm
